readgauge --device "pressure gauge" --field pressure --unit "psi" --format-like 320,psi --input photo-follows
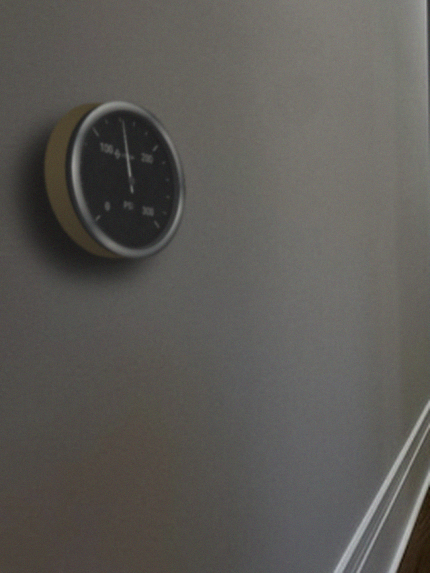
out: 140,psi
